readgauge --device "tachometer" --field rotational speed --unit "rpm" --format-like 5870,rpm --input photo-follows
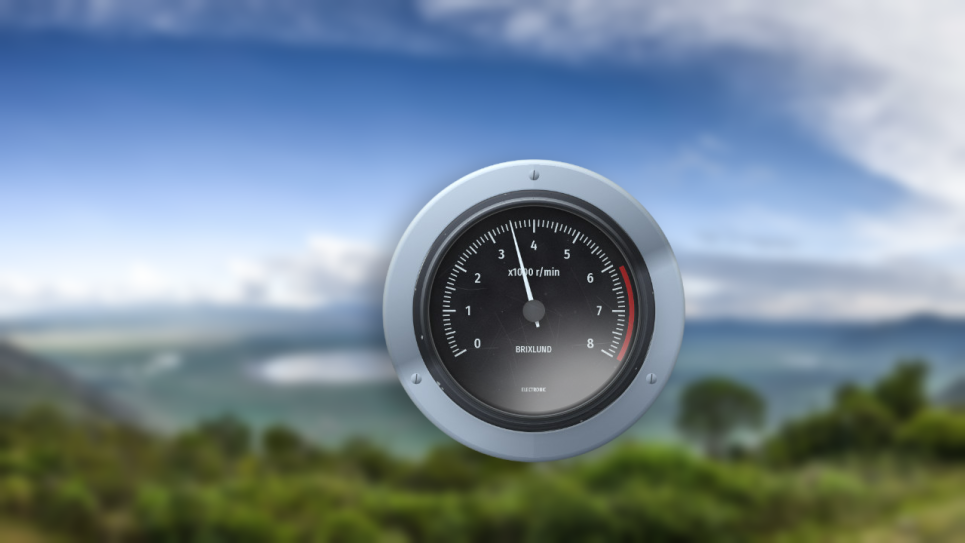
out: 3500,rpm
